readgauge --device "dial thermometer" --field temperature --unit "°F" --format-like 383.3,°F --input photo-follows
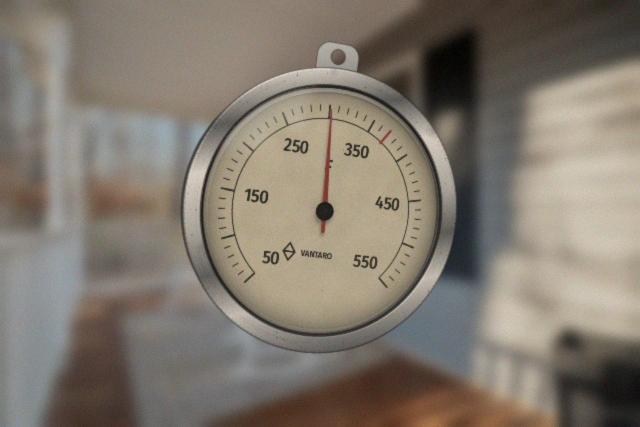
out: 300,°F
